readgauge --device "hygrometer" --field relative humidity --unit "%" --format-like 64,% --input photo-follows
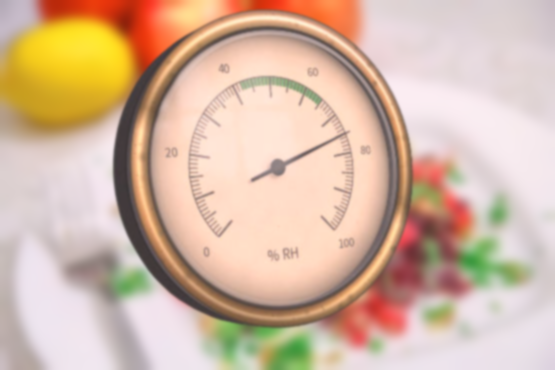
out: 75,%
